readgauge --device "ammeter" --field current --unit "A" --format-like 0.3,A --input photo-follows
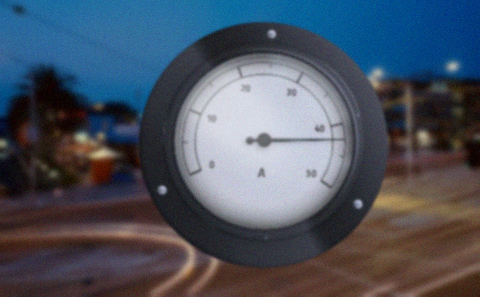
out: 42.5,A
